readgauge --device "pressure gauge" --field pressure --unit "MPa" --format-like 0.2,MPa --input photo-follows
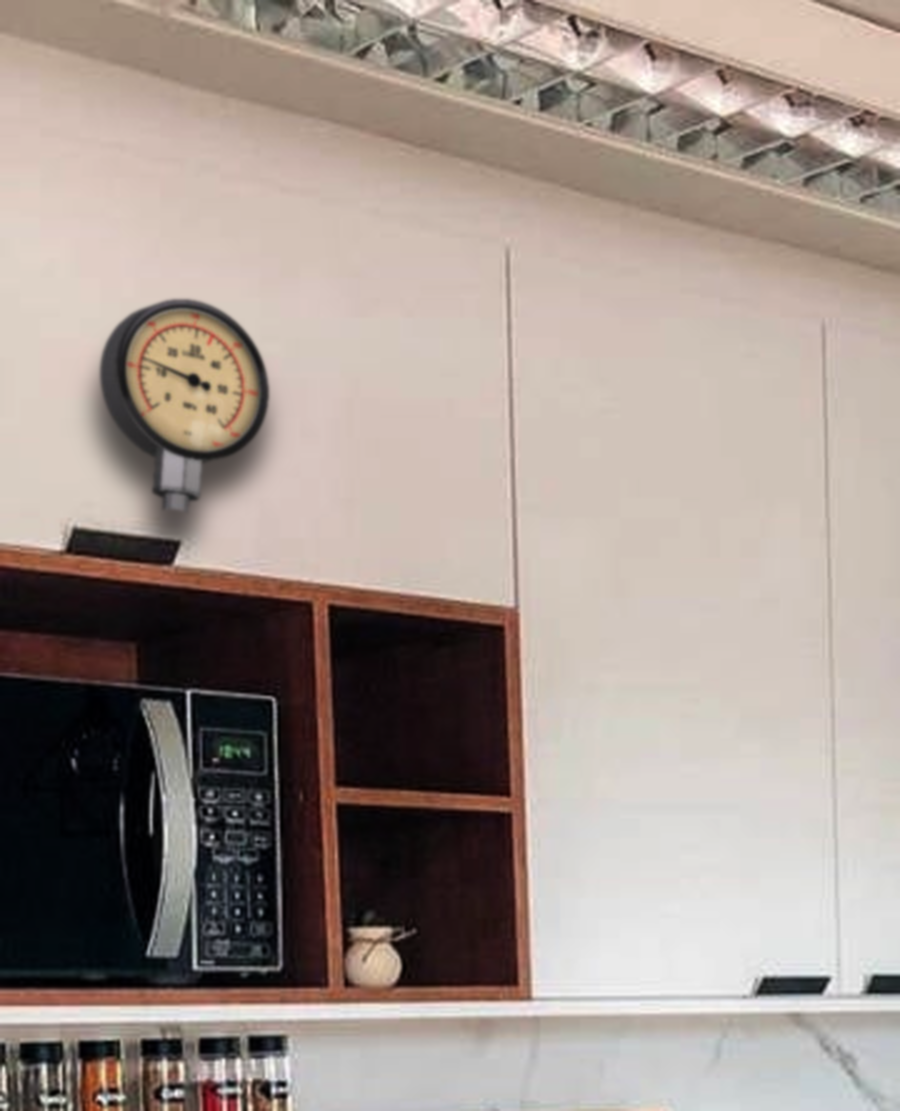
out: 12,MPa
